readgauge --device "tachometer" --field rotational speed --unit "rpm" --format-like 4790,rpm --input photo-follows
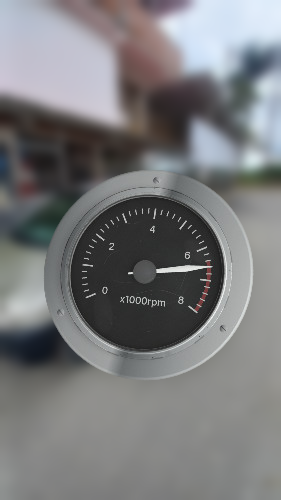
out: 6600,rpm
